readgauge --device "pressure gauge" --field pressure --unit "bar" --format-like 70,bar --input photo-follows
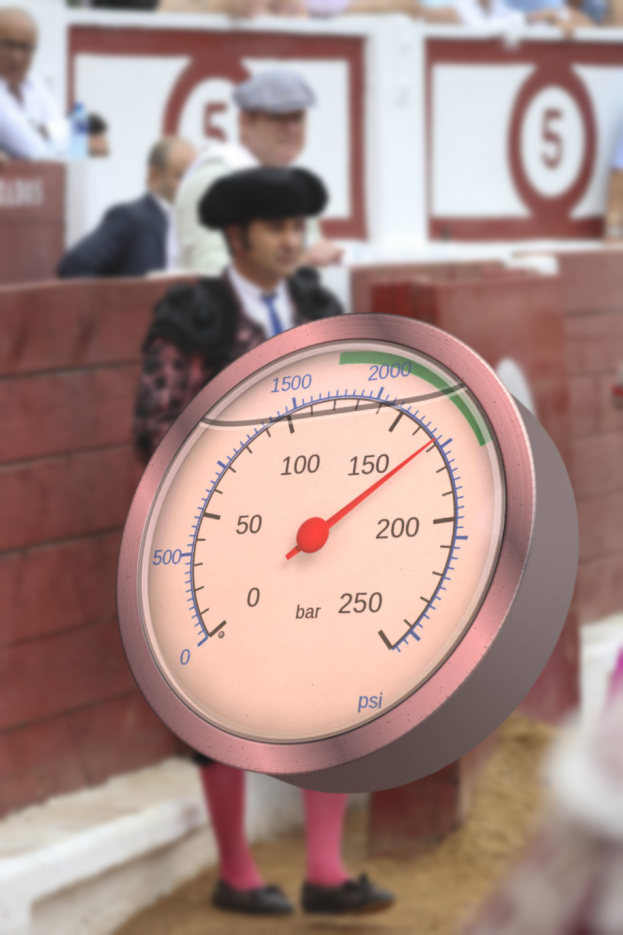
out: 170,bar
